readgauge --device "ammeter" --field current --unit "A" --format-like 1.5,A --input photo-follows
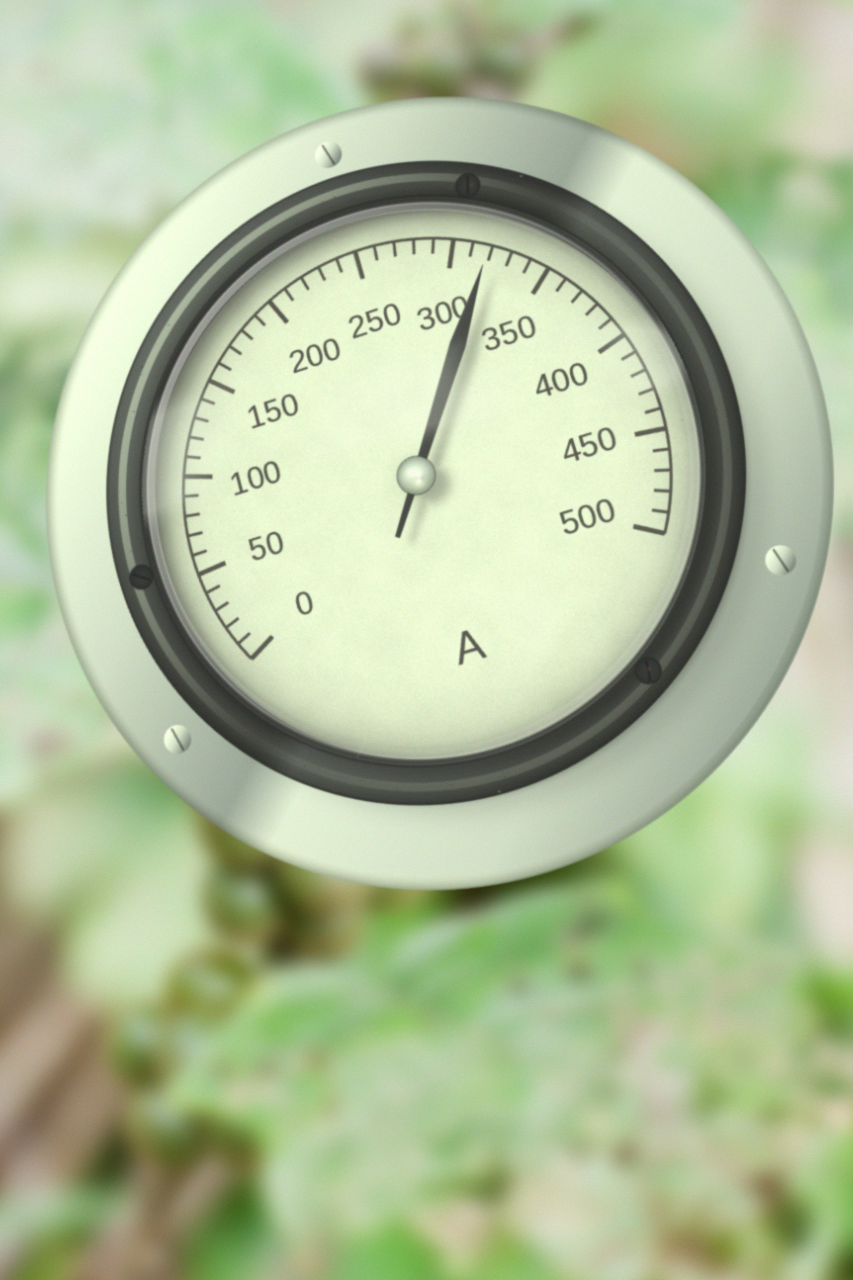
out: 320,A
